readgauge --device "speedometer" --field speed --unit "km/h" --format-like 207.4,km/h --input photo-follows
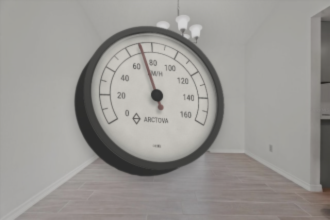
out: 70,km/h
